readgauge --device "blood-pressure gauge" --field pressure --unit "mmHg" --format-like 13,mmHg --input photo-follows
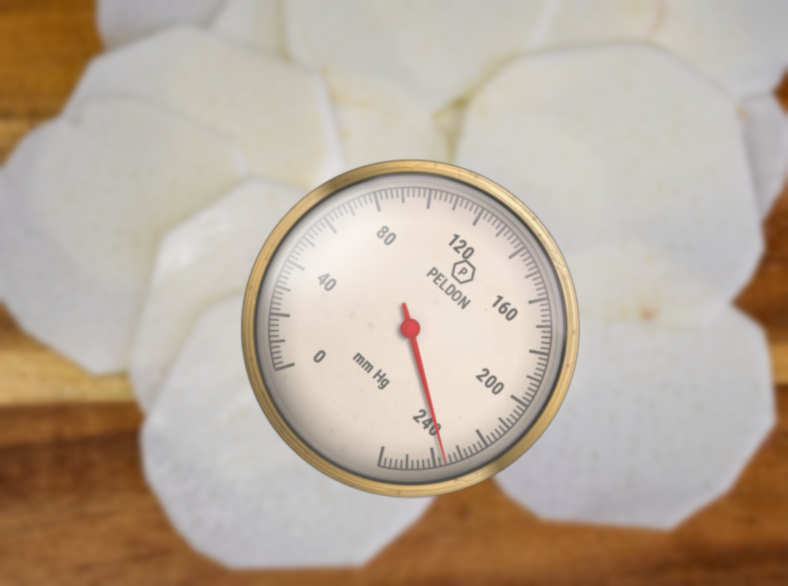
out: 236,mmHg
